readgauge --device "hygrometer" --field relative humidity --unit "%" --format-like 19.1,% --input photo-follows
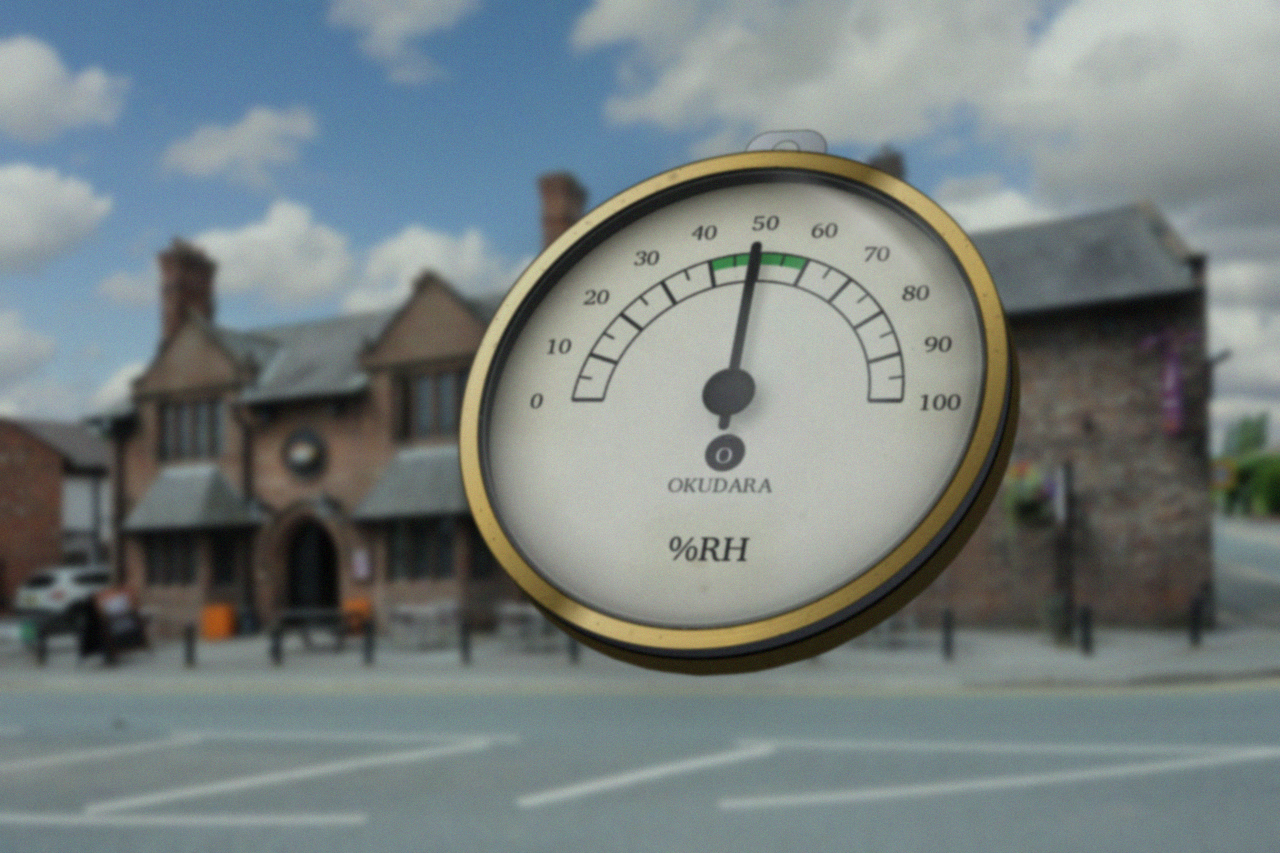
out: 50,%
